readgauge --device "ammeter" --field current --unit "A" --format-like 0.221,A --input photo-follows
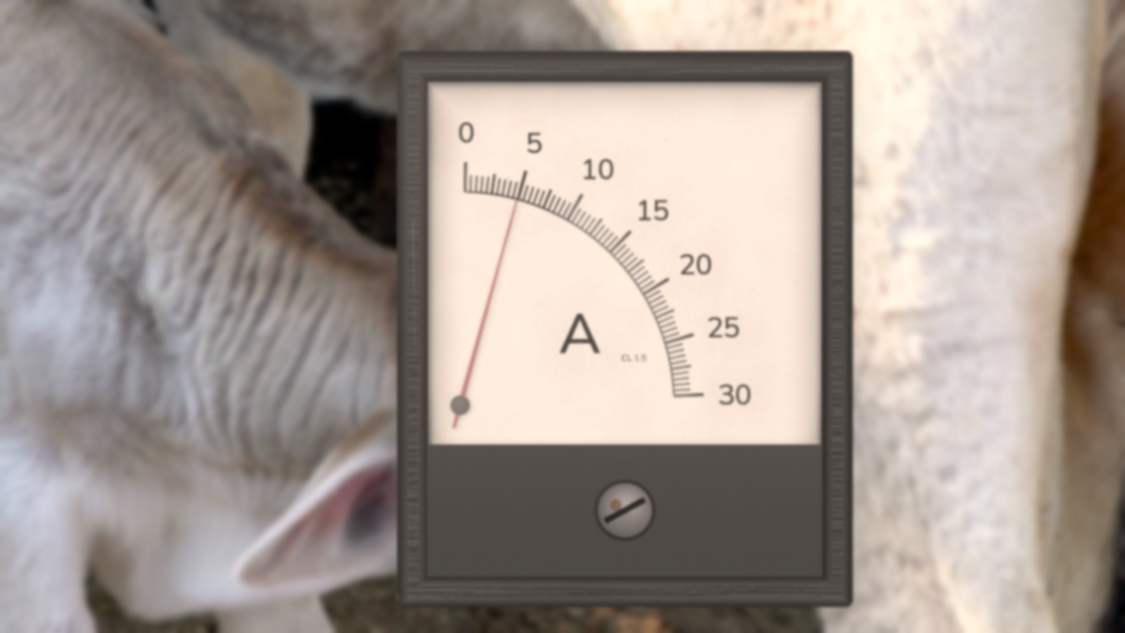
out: 5,A
